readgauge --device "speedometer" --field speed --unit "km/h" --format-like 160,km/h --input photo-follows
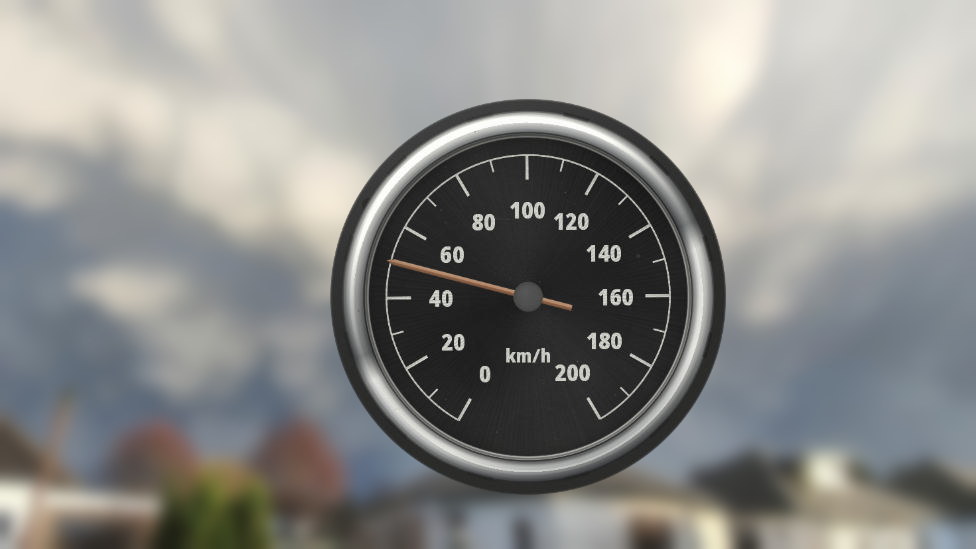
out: 50,km/h
